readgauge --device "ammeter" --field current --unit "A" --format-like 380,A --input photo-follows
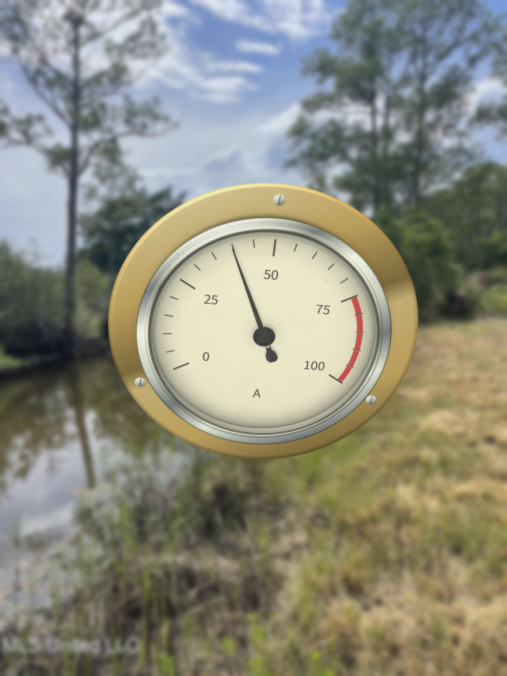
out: 40,A
